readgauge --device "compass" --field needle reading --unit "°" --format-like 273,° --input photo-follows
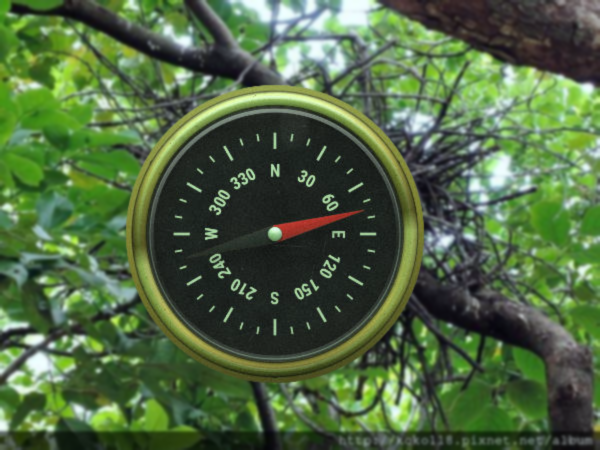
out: 75,°
